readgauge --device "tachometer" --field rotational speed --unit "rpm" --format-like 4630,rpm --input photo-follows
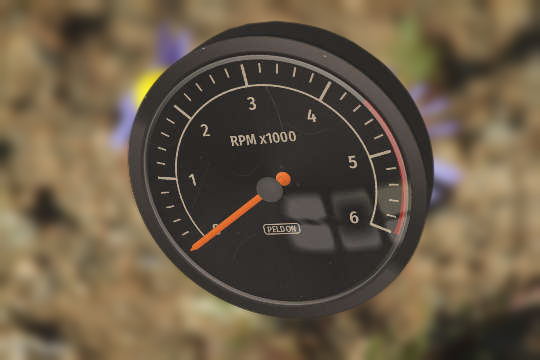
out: 0,rpm
